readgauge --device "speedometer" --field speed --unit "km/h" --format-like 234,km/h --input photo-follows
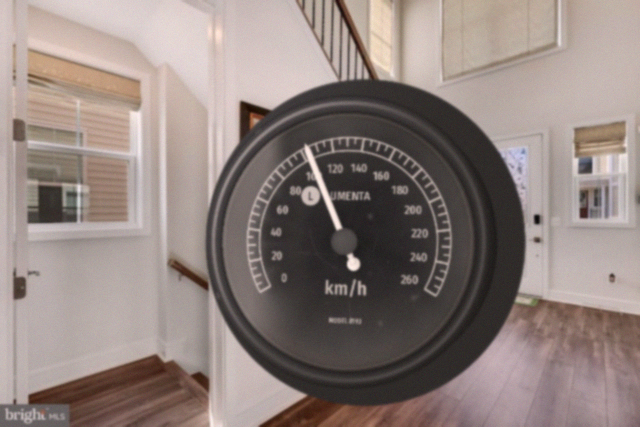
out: 105,km/h
